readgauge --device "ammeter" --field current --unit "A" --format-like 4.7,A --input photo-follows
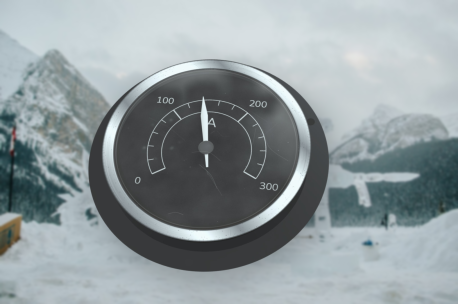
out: 140,A
